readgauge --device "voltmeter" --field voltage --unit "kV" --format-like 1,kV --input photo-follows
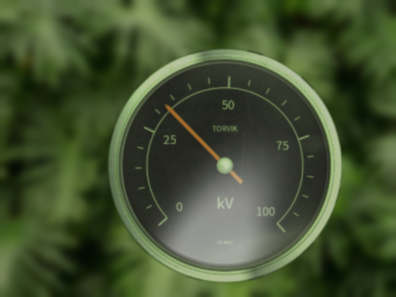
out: 32.5,kV
